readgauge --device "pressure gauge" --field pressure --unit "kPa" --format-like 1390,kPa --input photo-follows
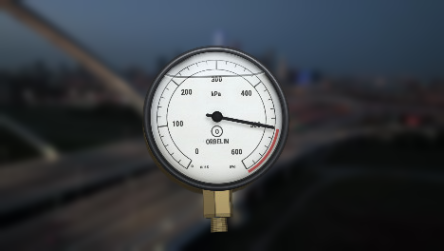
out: 500,kPa
